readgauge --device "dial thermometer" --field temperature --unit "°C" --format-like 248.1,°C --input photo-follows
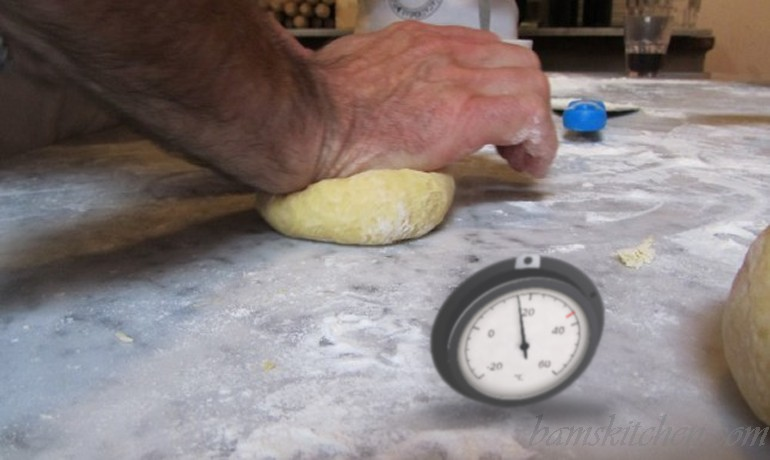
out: 16,°C
